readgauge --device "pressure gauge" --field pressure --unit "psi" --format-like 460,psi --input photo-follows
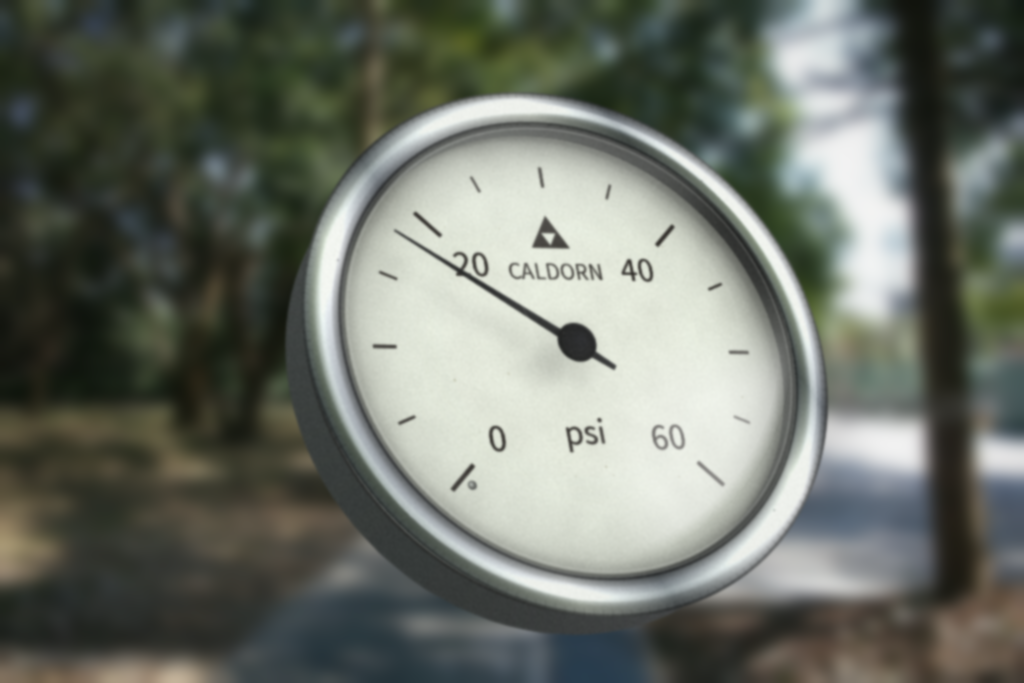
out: 17.5,psi
